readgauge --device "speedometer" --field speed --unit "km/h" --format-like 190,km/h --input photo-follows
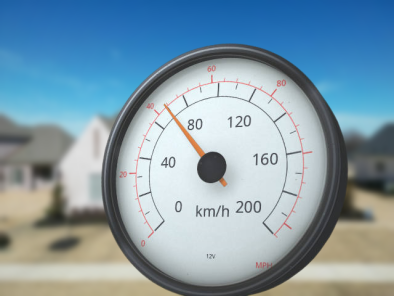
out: 70,km/h
